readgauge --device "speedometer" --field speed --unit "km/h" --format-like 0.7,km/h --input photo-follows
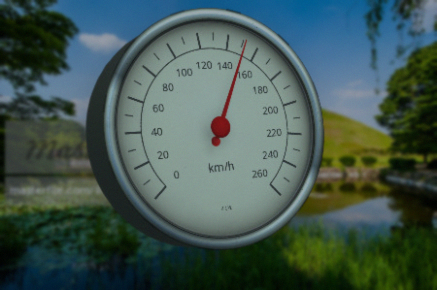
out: 150,km/h
